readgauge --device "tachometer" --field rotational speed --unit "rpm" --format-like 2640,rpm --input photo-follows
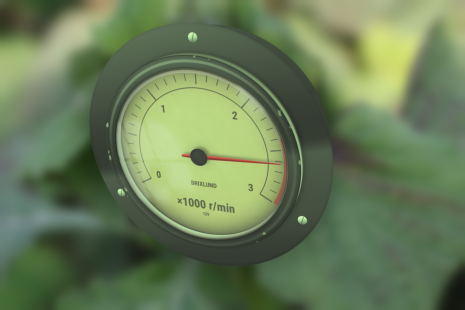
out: 2600,rpm
